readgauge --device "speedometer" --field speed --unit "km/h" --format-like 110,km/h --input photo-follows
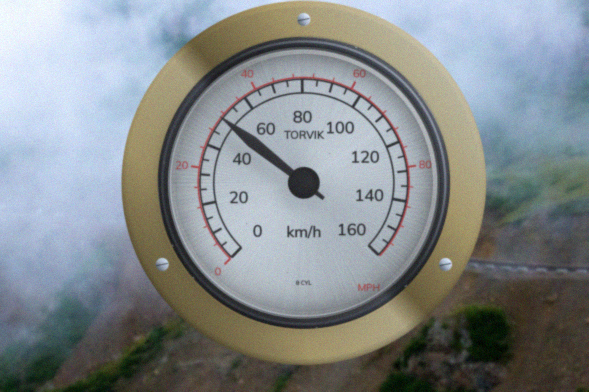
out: 50,km/h
